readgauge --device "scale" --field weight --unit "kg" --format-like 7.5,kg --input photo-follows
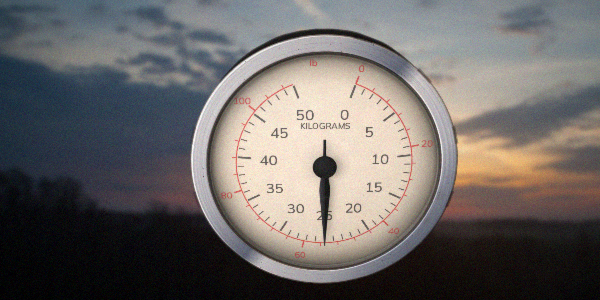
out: 25,kg
